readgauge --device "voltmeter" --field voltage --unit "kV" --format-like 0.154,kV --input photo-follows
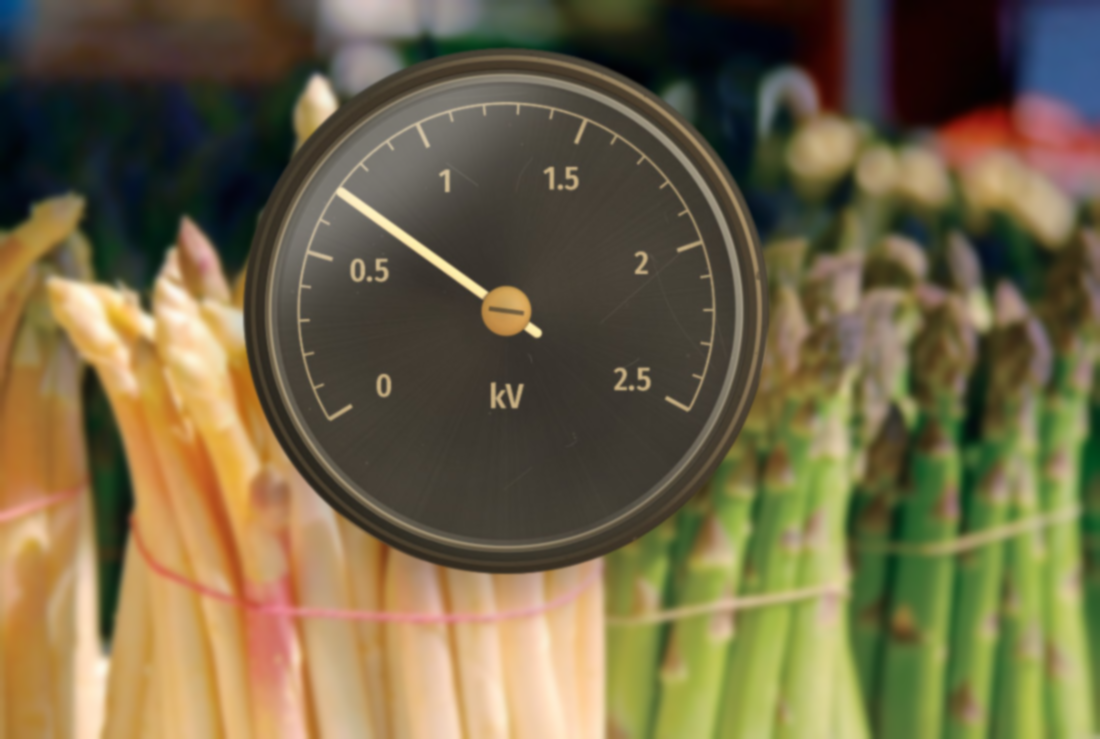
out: 0.7,kV
